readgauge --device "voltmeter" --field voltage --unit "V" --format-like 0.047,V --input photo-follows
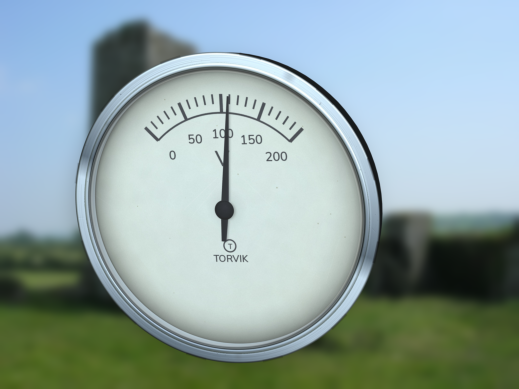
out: 110,V
